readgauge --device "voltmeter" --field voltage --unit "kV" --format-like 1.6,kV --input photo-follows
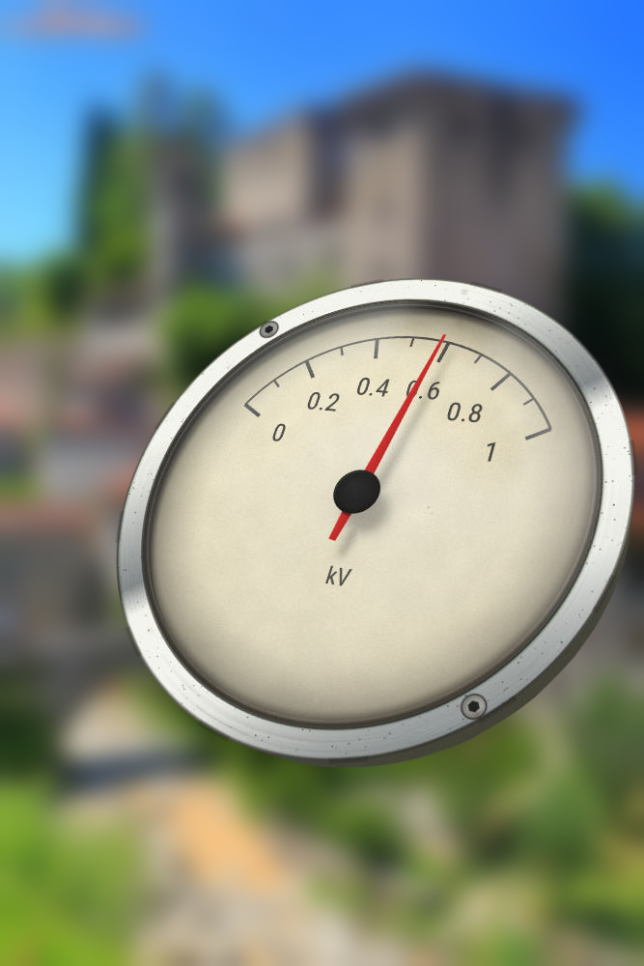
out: 0.6,kV
